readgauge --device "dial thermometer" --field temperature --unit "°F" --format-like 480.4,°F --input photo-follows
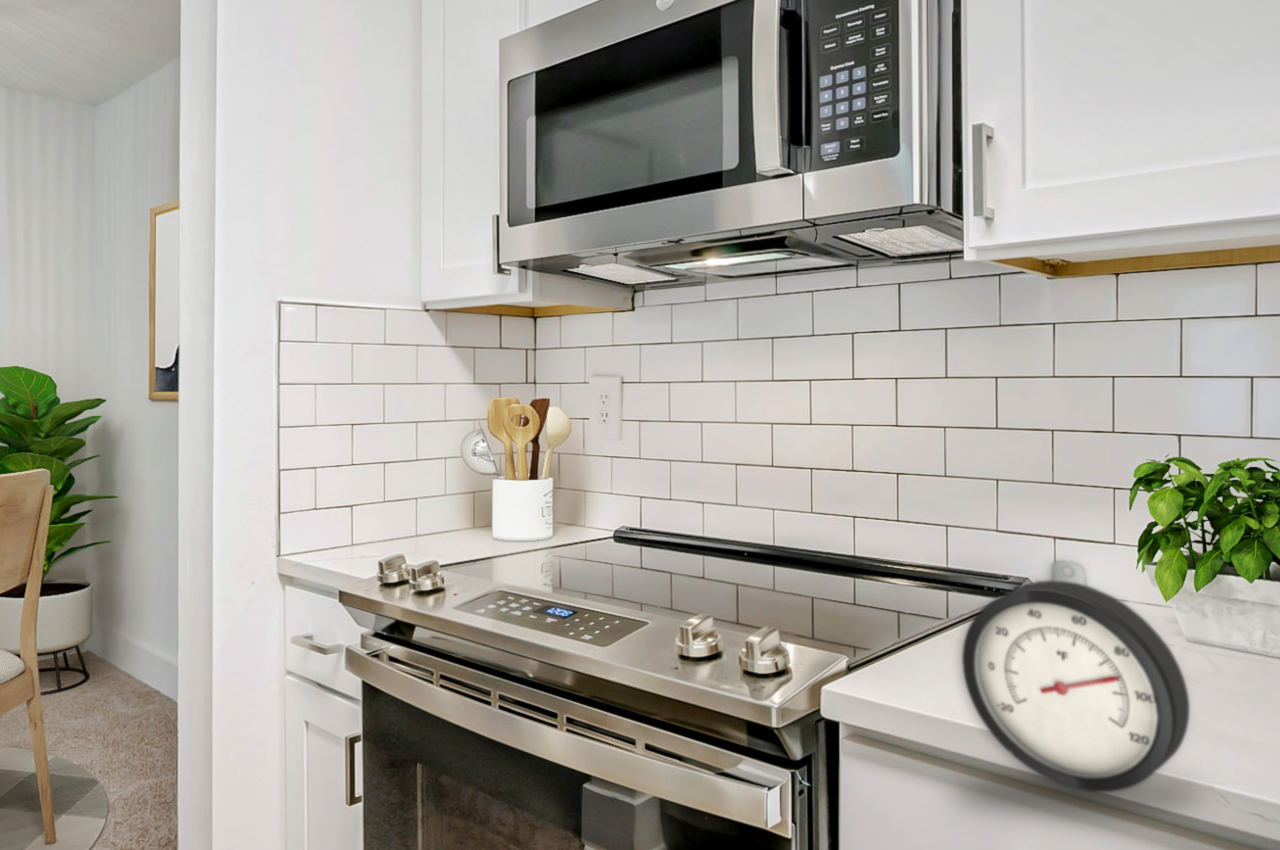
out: 90,°F
